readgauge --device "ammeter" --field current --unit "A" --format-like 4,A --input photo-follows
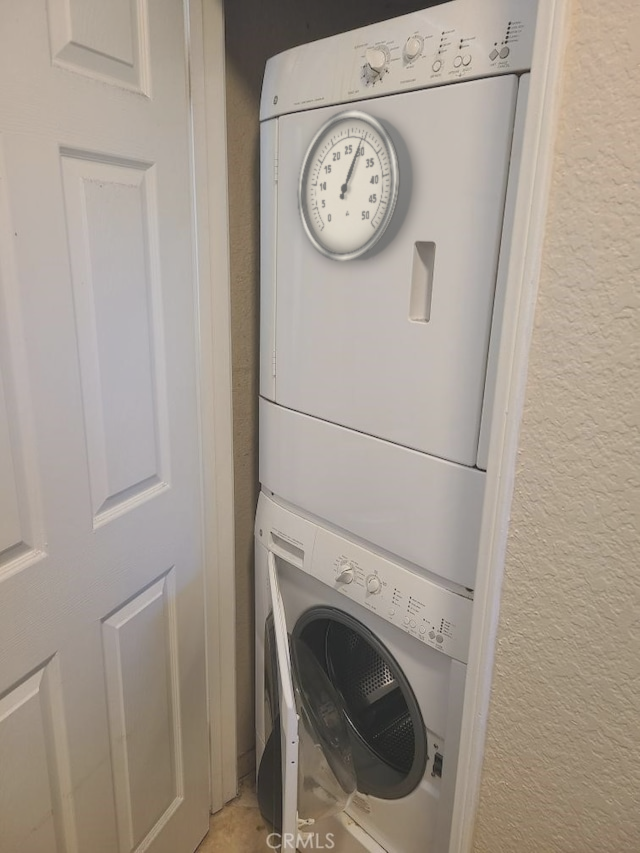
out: 30,A
